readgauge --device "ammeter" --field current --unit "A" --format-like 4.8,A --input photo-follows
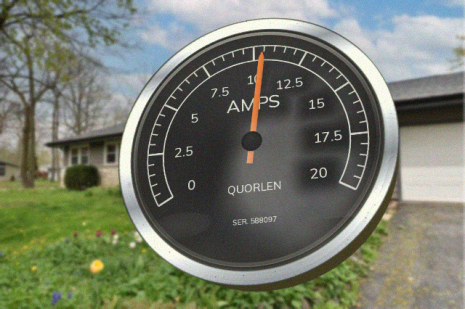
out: 10.5,A
